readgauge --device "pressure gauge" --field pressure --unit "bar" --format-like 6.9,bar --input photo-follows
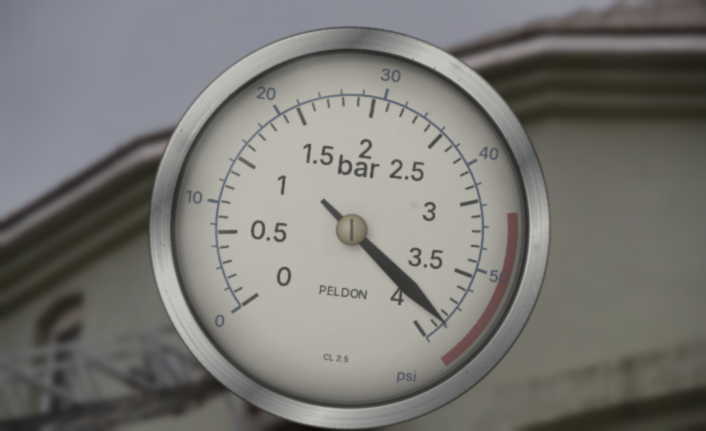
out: 3.85,bar
